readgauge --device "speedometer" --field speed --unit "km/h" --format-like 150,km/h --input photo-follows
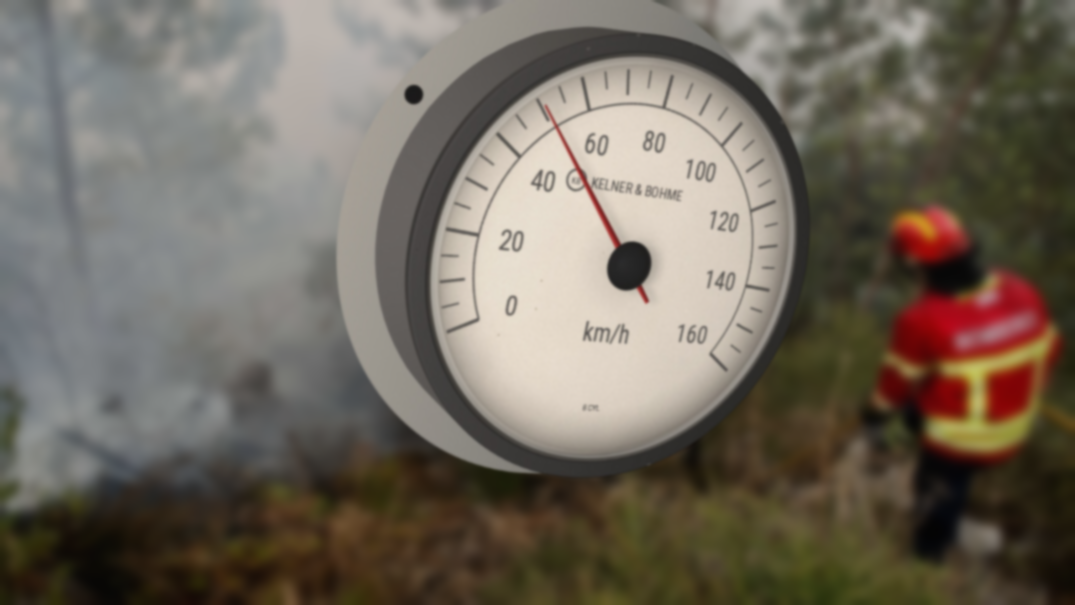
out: 50,km/h
